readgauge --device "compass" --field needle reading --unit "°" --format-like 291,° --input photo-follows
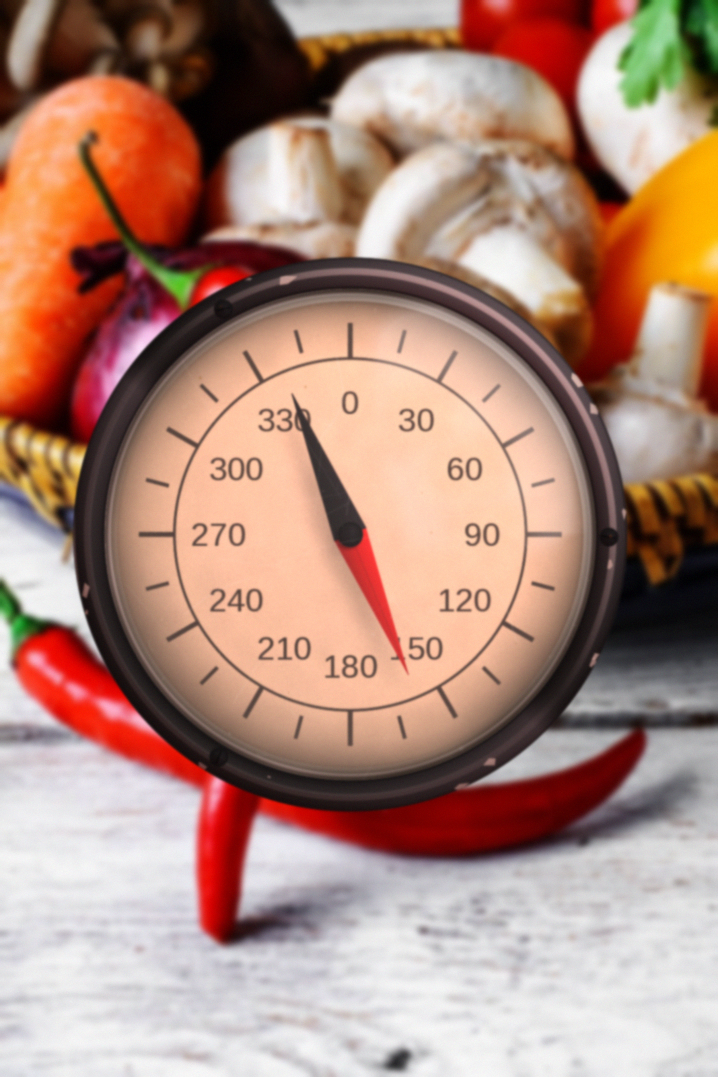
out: 157.5,°
